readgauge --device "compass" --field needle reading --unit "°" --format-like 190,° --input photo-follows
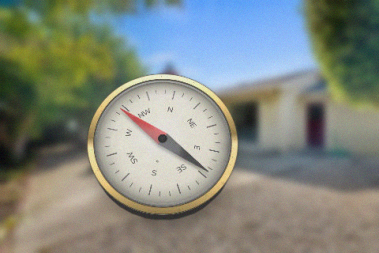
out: 295,°
